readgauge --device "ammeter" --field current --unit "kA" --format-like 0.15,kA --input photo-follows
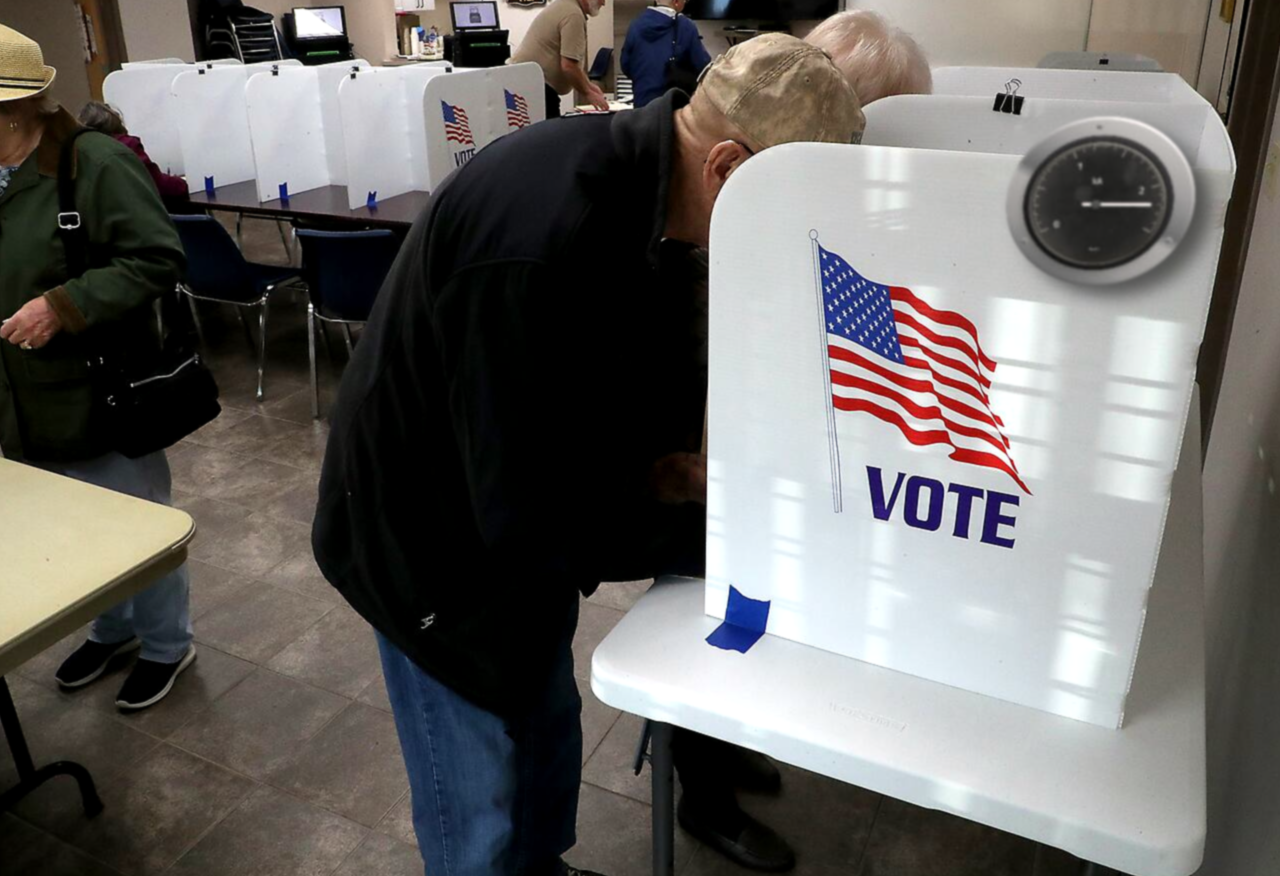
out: 2.2,kA
